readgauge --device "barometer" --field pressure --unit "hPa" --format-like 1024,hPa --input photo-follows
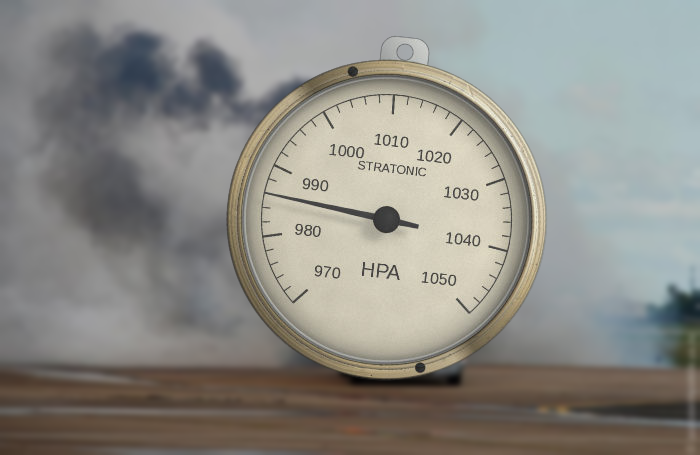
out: 986,hPa
